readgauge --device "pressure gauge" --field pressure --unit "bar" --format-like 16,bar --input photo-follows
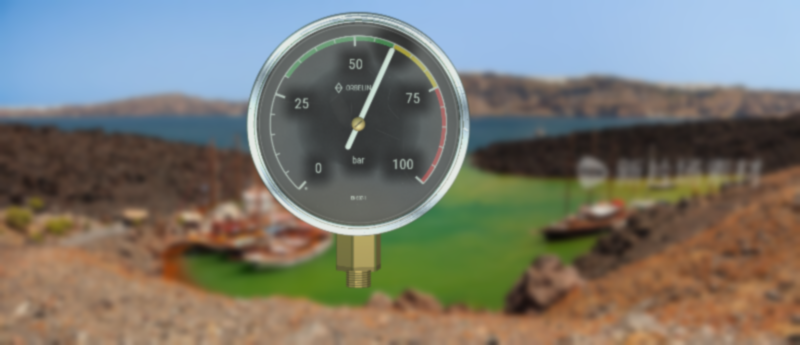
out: 60,bar
